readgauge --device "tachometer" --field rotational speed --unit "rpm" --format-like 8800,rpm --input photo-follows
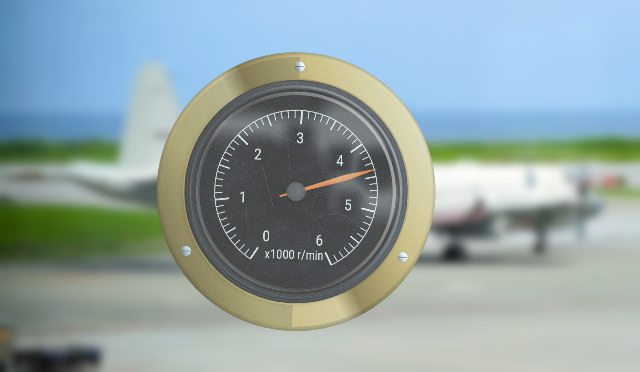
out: 4400,rpm
